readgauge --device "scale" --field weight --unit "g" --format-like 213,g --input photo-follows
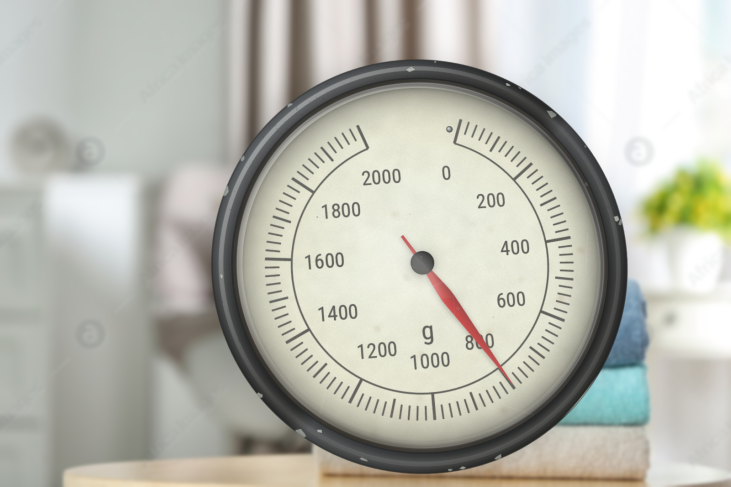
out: 800,g
